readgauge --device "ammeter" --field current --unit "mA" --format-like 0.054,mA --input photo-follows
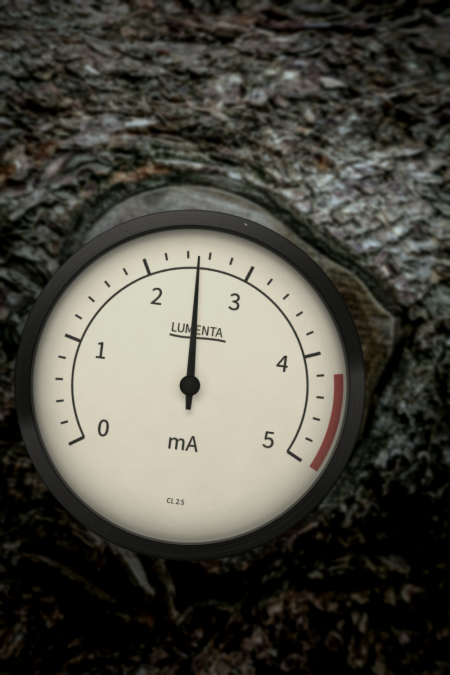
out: 2.5,mA
